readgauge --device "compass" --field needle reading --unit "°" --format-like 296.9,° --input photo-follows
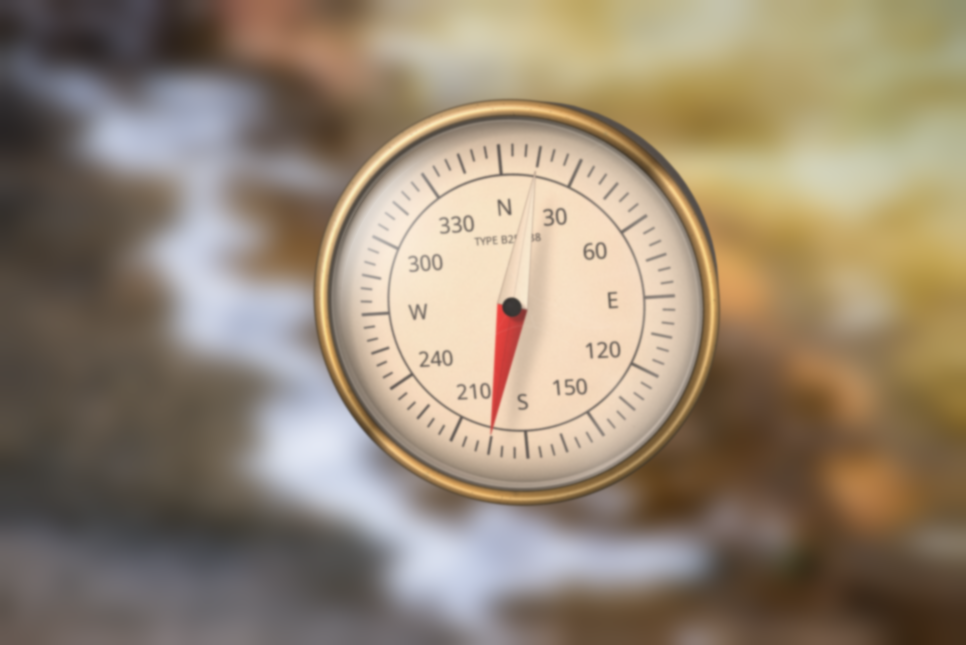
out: 195,°
